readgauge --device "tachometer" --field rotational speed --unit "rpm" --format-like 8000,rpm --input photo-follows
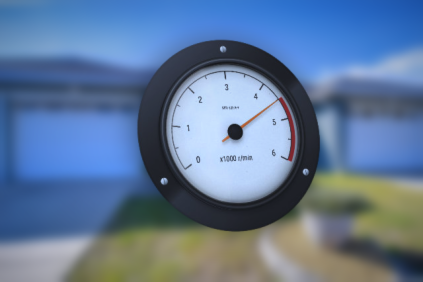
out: 4500,rpm
